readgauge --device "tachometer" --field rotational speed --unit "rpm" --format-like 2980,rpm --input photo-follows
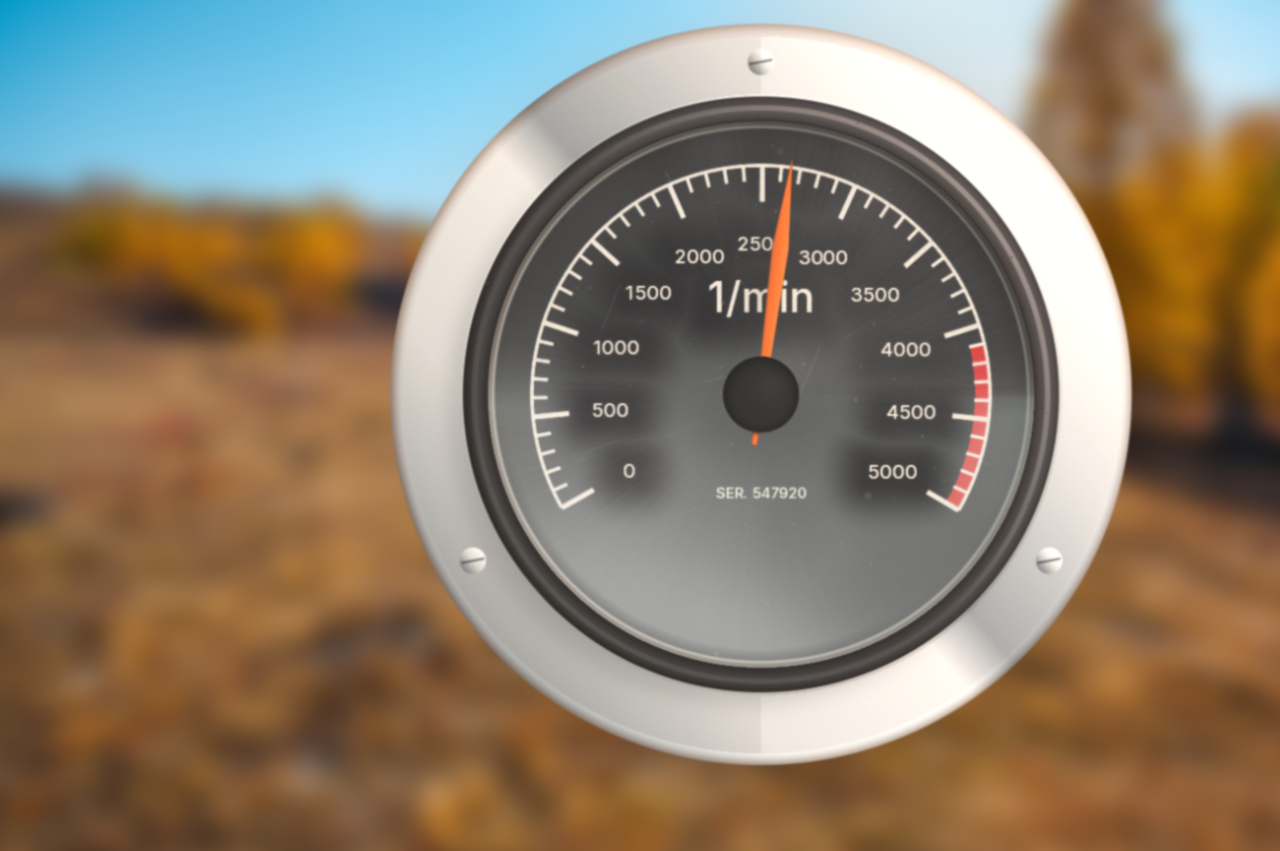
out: 2650,rpm
